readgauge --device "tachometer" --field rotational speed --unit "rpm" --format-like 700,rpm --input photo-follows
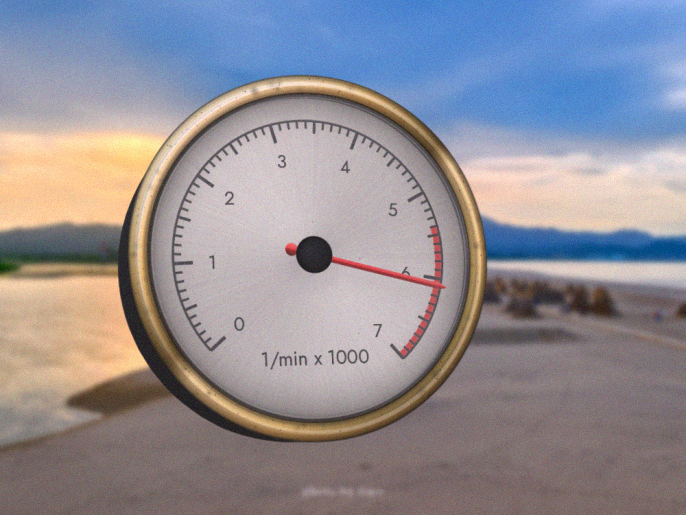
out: 6100,rpm
